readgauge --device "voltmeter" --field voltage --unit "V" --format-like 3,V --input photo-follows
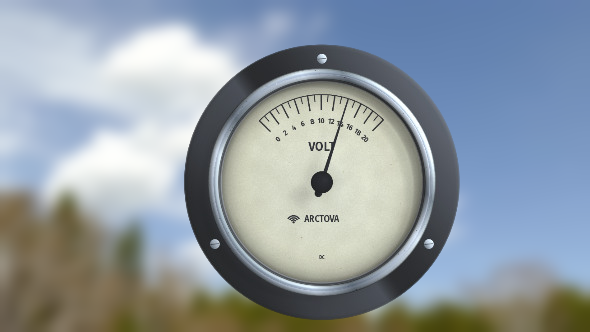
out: 14,V
